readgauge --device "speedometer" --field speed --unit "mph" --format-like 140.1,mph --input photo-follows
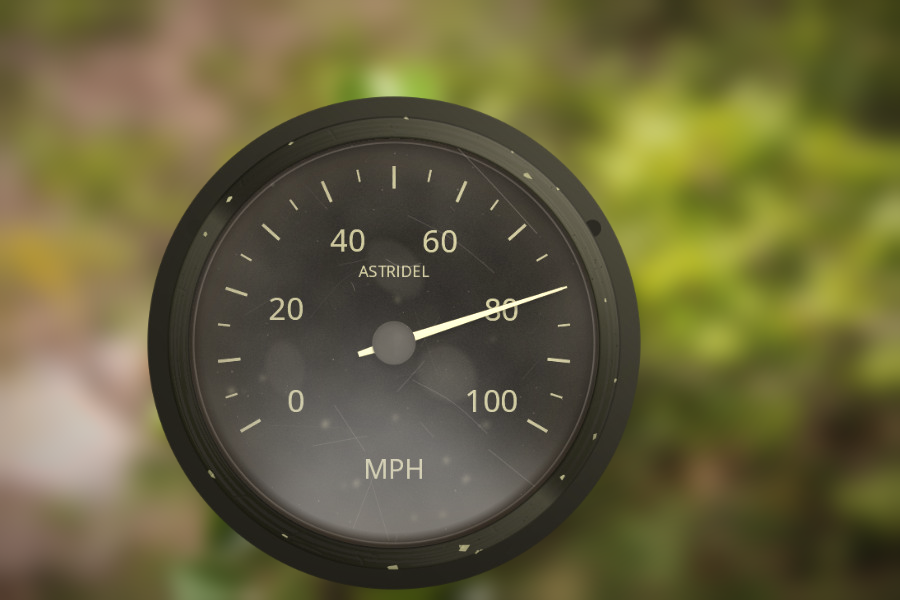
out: 80,mph
